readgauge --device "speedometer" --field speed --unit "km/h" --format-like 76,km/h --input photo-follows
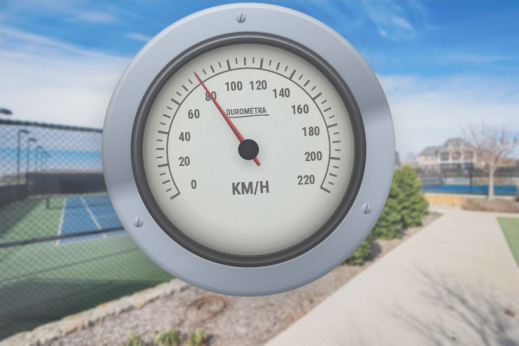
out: 80,km/h
